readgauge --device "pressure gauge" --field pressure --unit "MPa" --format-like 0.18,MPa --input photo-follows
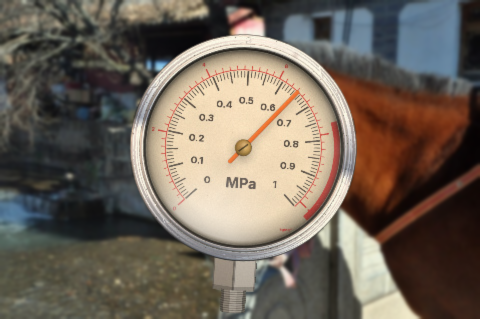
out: 0.65,MPa
